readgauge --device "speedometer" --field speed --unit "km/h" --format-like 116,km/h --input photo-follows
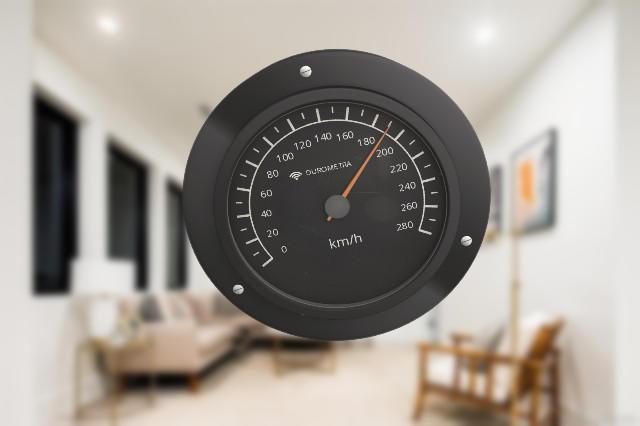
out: 190,km/h
